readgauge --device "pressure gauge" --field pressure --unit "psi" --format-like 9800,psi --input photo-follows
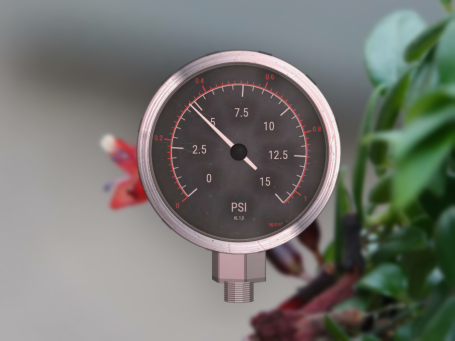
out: 4.75,psi
